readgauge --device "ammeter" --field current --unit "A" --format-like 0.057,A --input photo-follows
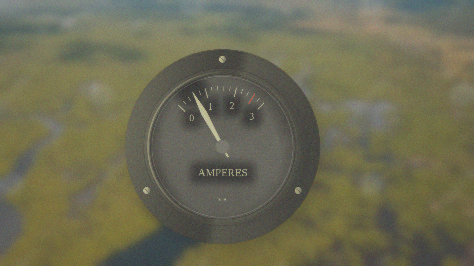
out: 0.6,A
